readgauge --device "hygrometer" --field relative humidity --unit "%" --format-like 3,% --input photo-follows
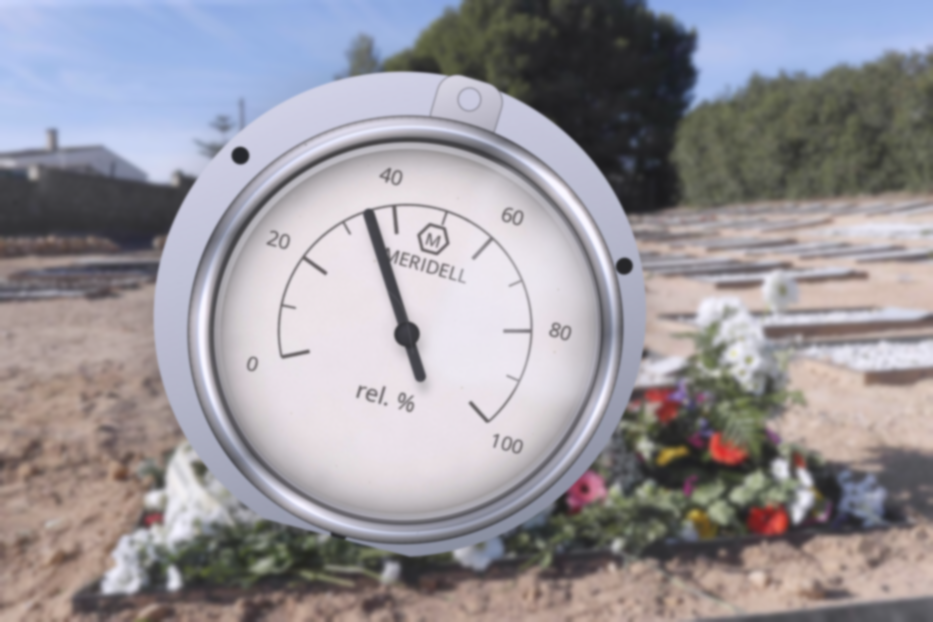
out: 35,%
